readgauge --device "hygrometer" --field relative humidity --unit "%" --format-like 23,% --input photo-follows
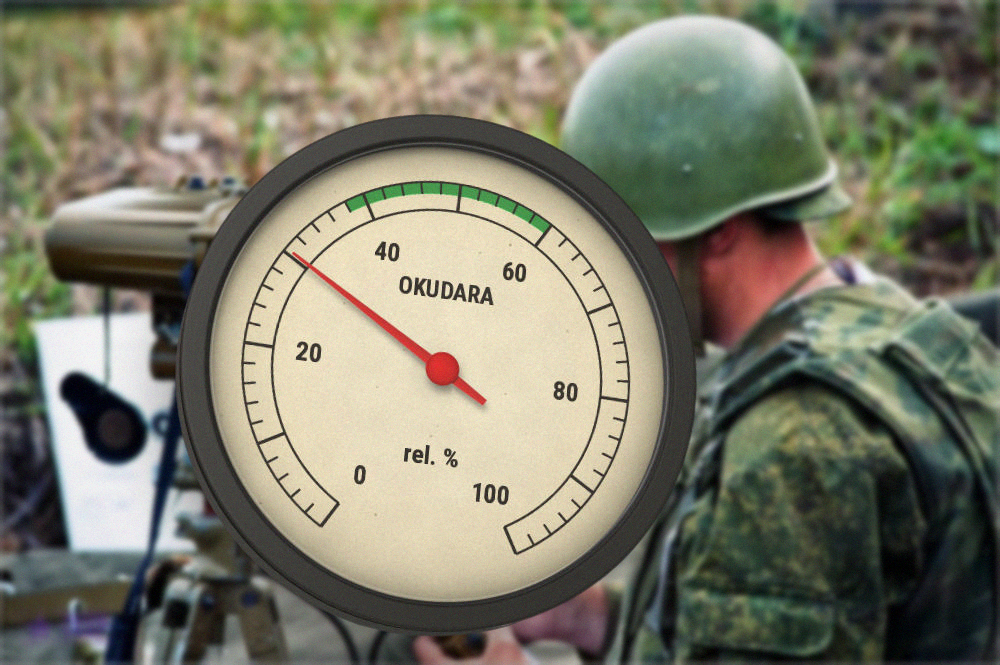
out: 30,%
